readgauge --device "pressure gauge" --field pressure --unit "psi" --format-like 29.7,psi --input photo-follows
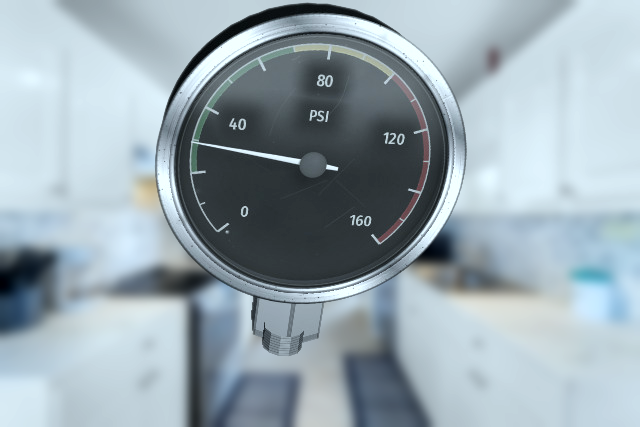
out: 30,psi
